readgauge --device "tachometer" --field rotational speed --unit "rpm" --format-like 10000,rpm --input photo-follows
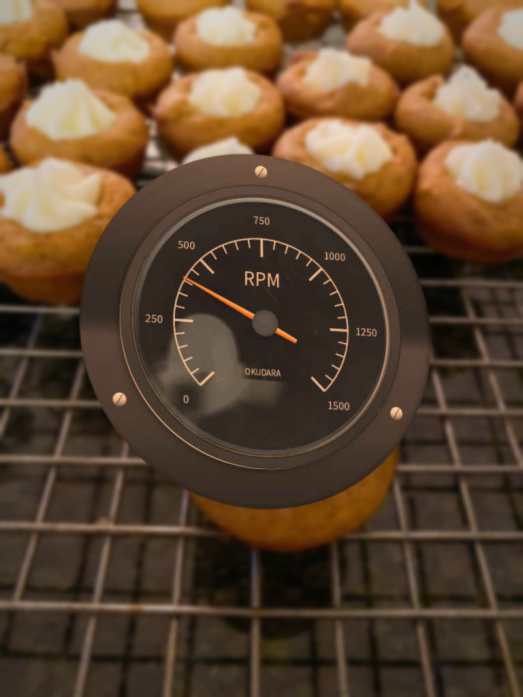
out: 400,rpm
